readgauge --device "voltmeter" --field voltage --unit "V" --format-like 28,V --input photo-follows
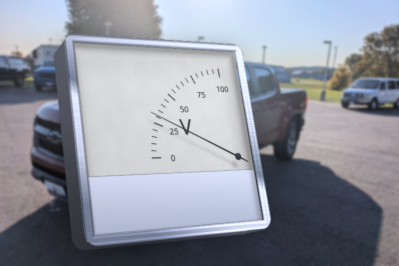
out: 30,V
